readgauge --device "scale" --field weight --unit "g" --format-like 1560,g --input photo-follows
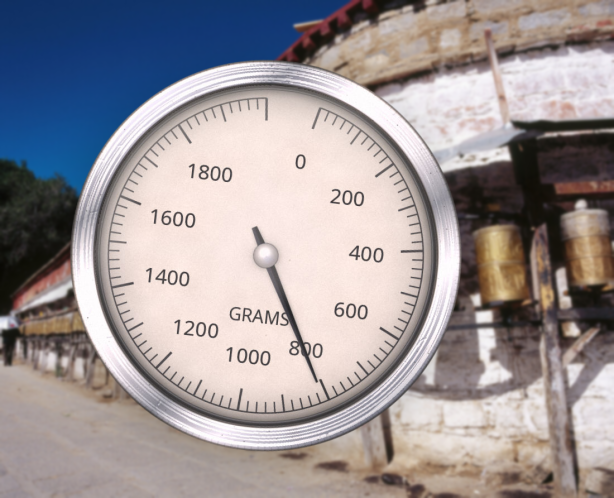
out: 810,g
